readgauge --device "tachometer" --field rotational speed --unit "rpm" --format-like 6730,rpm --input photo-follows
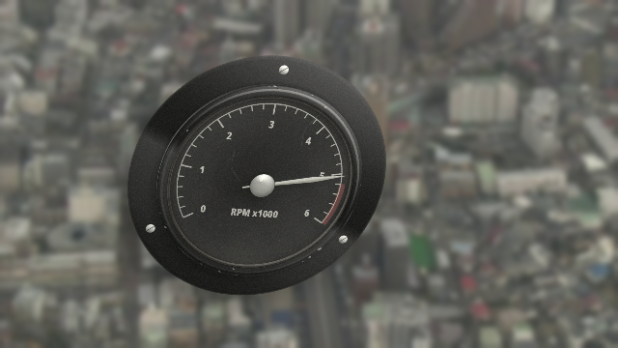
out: 5000,rpm
